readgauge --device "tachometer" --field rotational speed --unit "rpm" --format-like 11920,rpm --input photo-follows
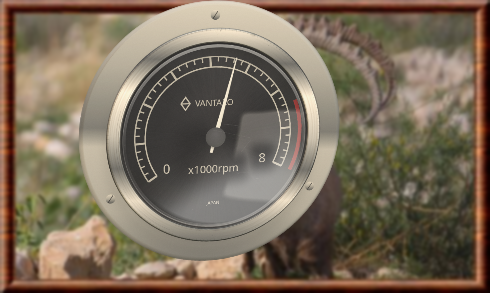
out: 4600,rpm
